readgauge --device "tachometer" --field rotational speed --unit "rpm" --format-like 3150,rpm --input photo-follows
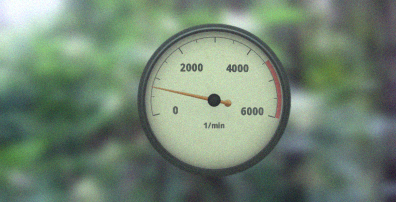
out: 750,rpm
